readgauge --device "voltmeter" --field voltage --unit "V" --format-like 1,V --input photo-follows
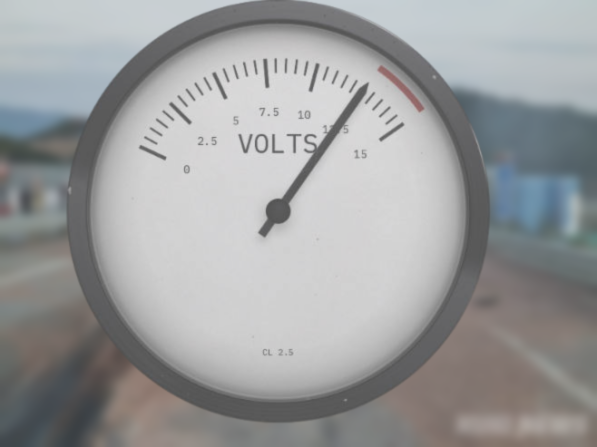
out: 12.5,V
